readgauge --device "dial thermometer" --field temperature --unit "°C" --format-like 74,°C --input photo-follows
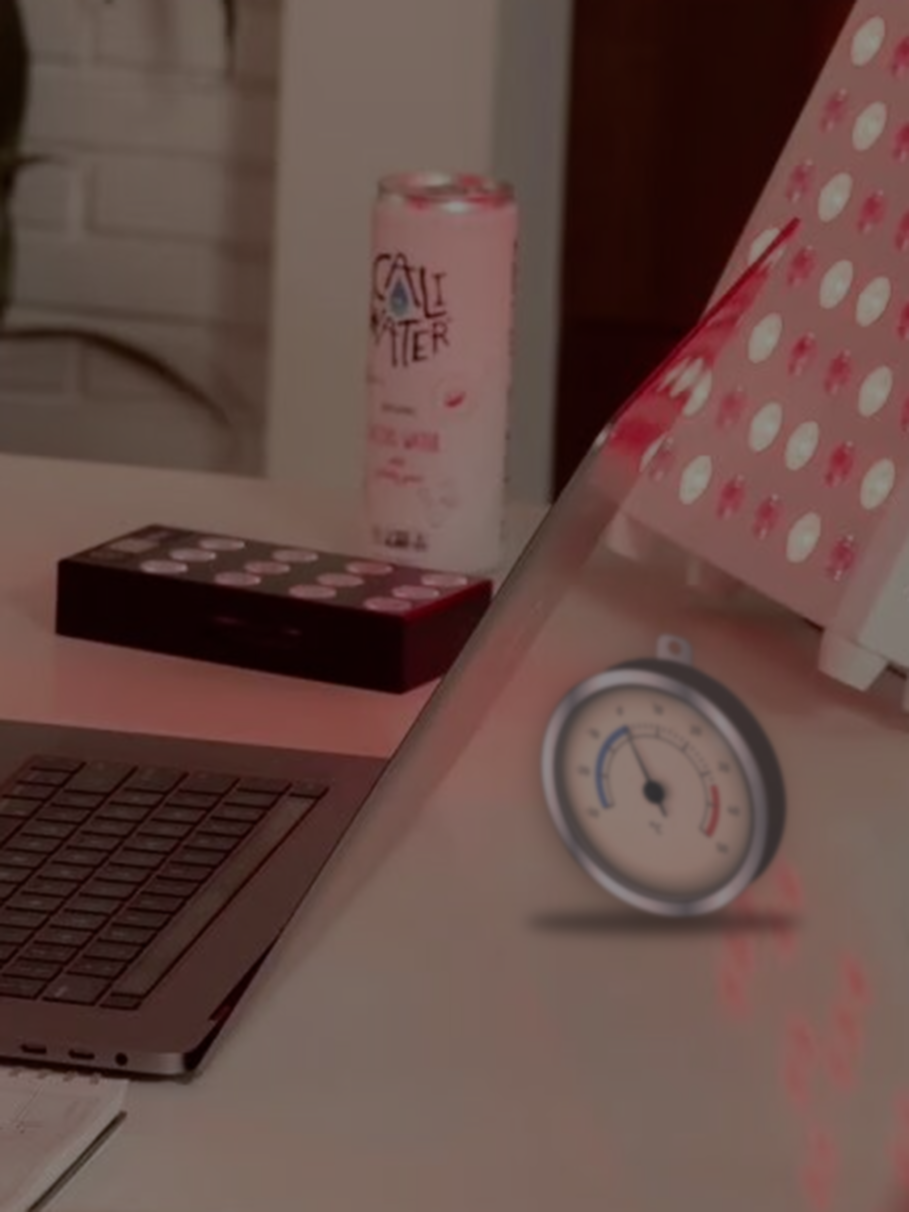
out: 0,°C
